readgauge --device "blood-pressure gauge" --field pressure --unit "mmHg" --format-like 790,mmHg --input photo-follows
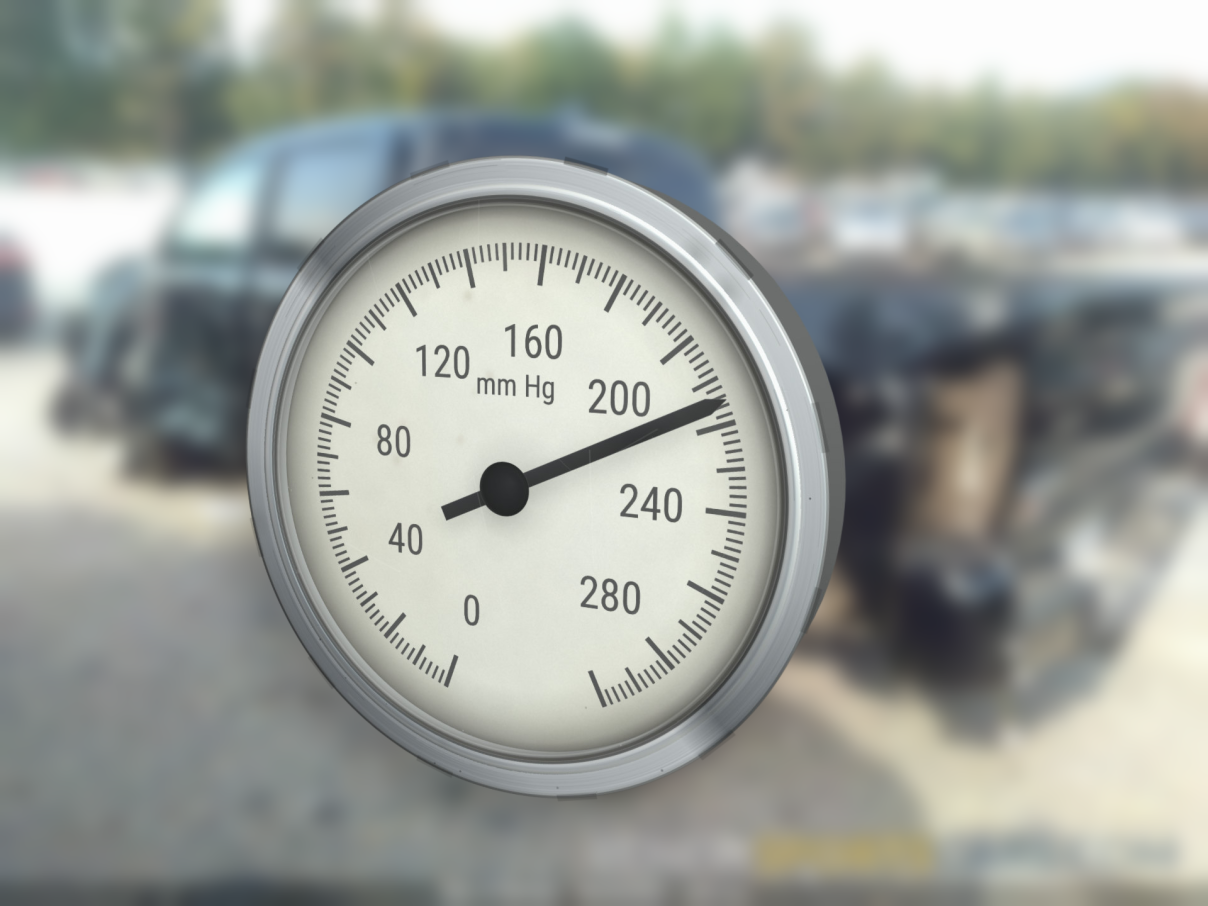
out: 215,mmHg
